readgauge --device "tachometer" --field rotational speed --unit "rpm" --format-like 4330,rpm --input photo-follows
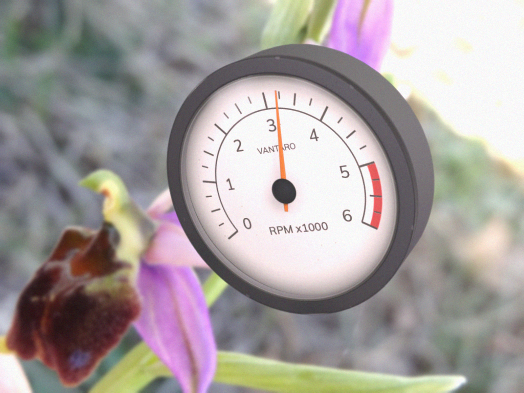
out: 3250,rpm
